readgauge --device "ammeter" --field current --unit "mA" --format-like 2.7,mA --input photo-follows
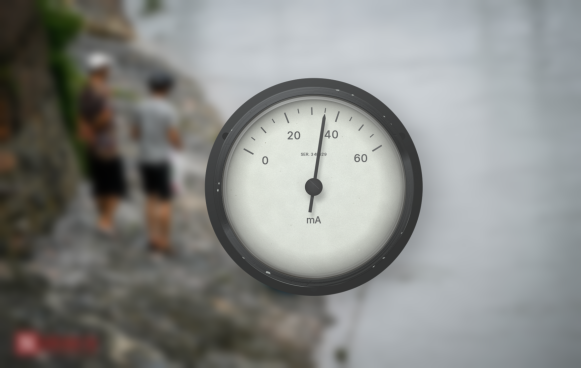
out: 35,mA
